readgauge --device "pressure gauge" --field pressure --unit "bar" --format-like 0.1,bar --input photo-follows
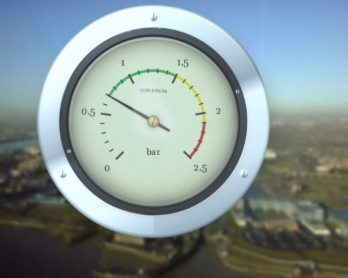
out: 0.7,bar
